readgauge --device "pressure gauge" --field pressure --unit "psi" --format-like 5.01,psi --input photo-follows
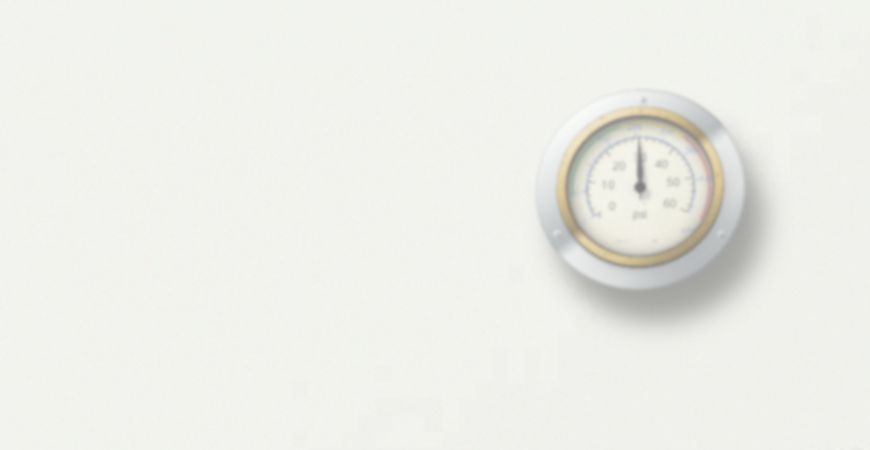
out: 30,psi
